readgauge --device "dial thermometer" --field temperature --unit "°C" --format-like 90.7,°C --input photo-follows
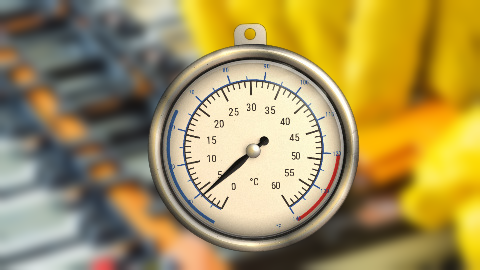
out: 4,°C
